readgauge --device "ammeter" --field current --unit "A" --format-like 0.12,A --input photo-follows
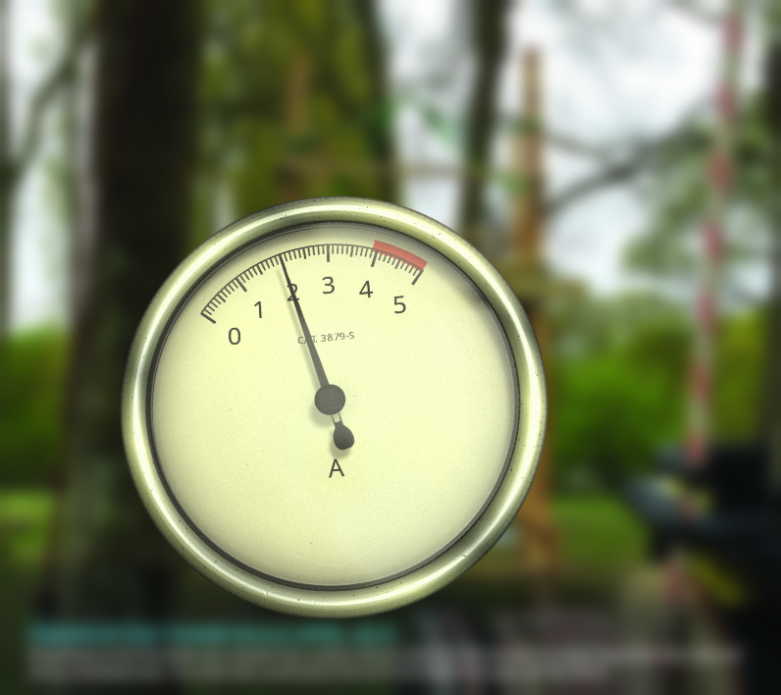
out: 2,A
